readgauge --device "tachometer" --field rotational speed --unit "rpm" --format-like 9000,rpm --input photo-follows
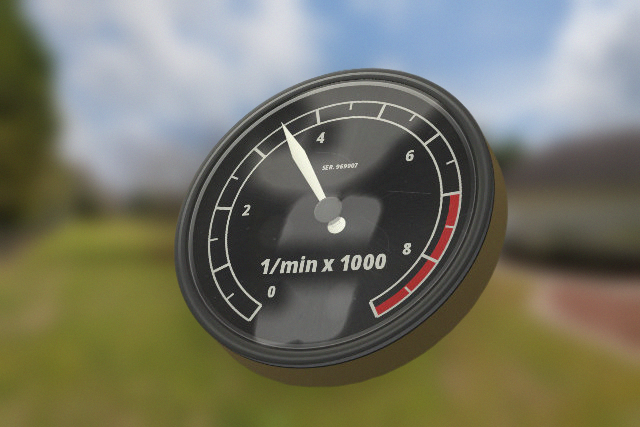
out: 3500,rpm
